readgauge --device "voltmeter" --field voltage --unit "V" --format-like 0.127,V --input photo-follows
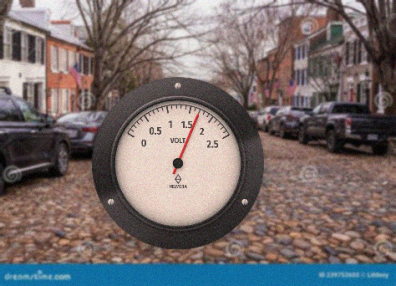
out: 1.7,V
